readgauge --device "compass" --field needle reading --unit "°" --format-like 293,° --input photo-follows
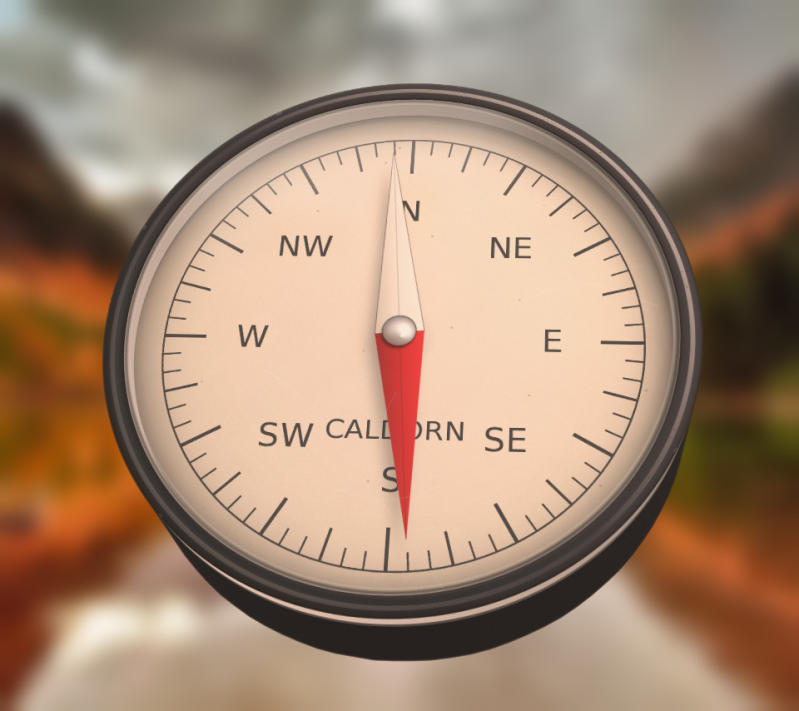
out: 175,°
